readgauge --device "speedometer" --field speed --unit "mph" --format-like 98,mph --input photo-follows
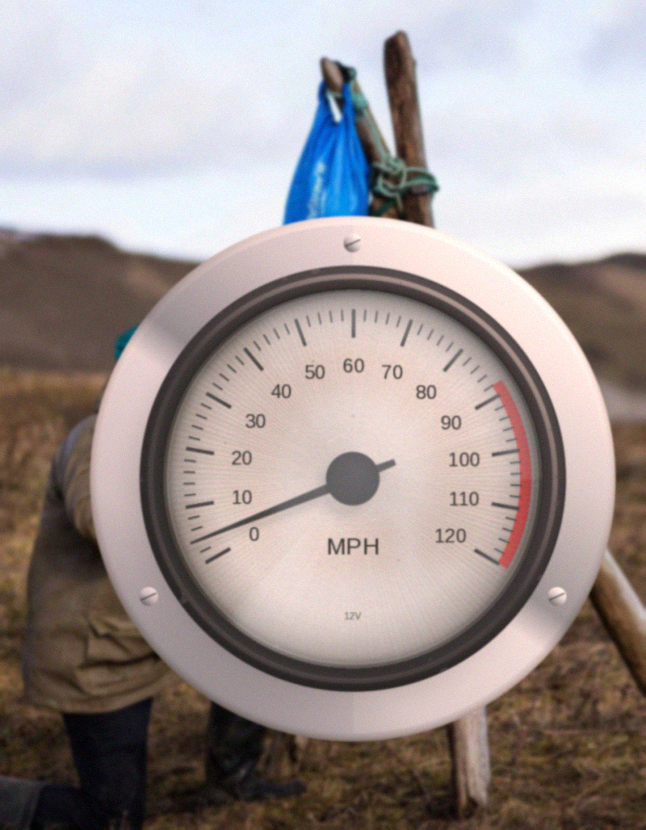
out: 4,mph
